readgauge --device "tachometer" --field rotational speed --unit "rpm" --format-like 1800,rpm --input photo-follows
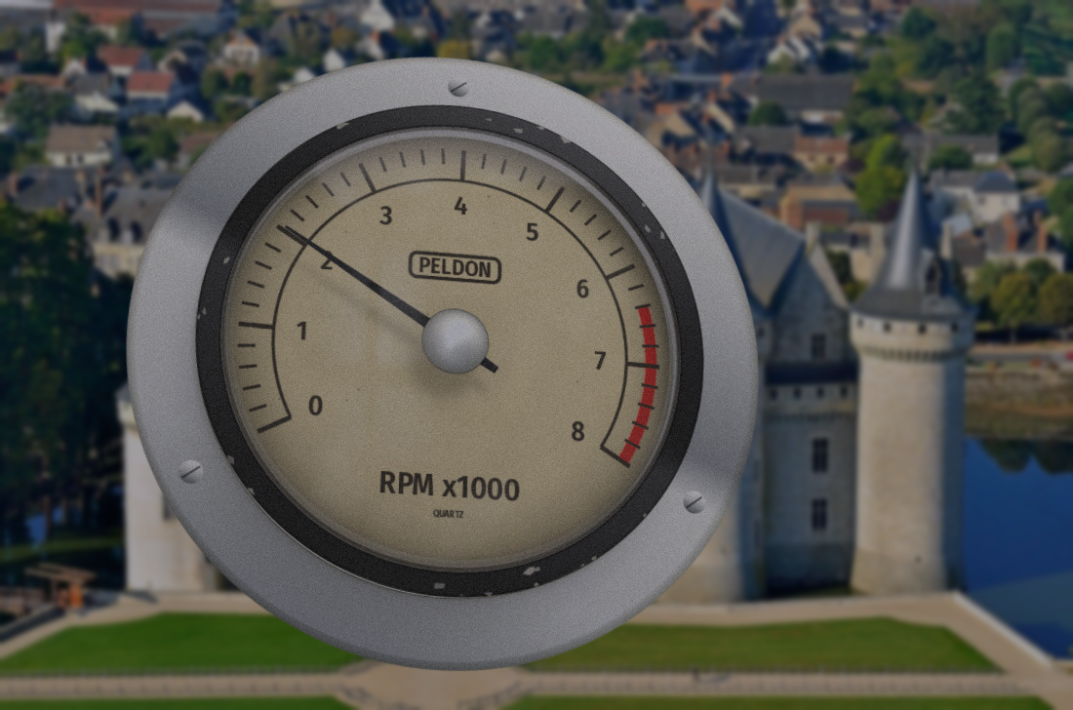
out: 2000,rpm
